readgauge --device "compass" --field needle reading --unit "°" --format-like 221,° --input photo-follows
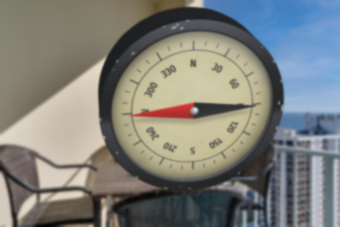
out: 270,°
